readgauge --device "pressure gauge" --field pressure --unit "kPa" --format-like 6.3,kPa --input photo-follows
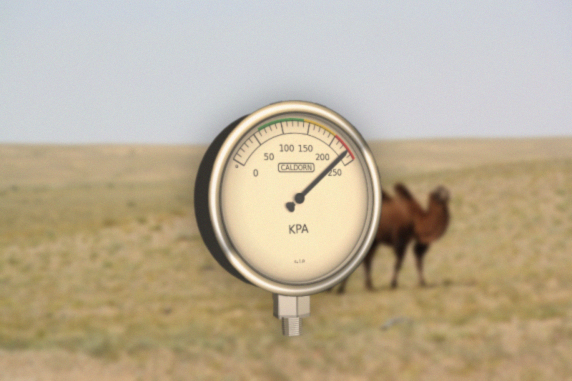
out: 230,kPa
